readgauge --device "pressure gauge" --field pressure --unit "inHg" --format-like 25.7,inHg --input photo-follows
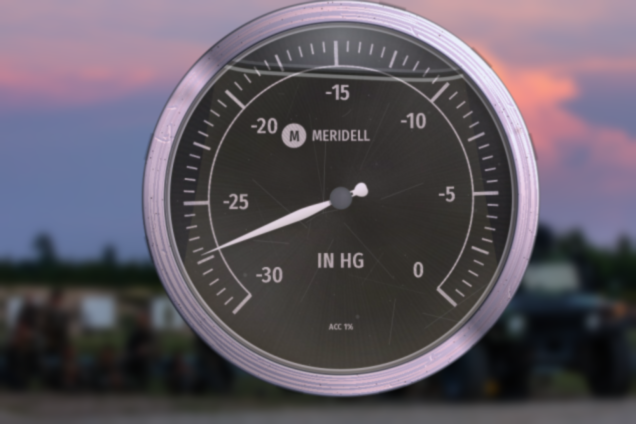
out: -27.25,inHg
